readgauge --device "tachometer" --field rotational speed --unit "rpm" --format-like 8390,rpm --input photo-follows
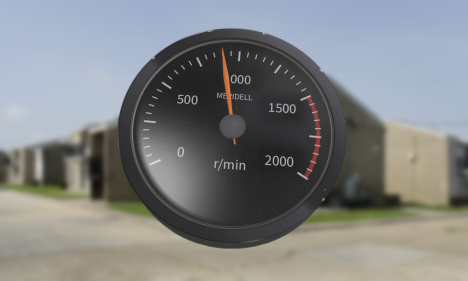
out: 900,rpm
